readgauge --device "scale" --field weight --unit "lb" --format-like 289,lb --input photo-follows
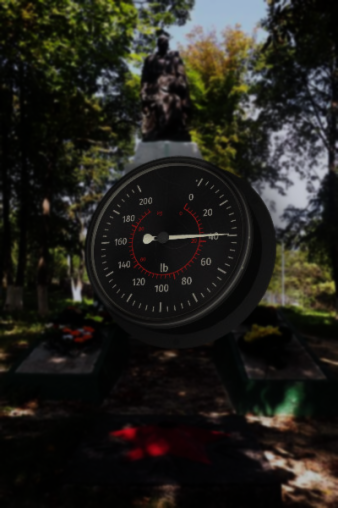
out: 40,lb
